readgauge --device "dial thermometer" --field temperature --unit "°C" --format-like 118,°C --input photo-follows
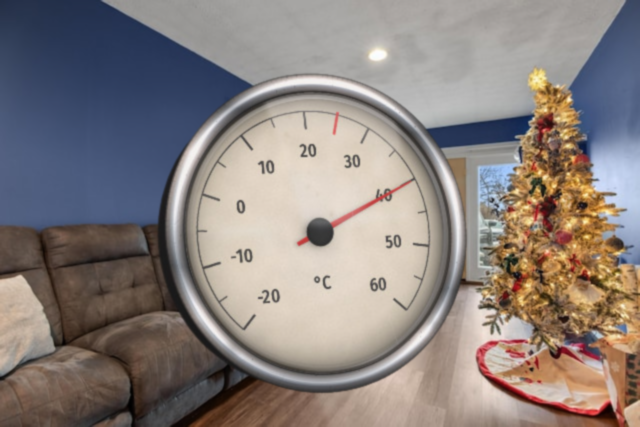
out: 40,°C
